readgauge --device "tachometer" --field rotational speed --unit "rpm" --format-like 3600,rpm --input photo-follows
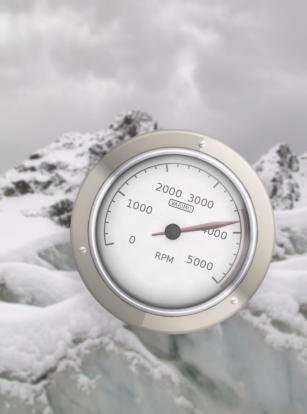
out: 3800,rpm
